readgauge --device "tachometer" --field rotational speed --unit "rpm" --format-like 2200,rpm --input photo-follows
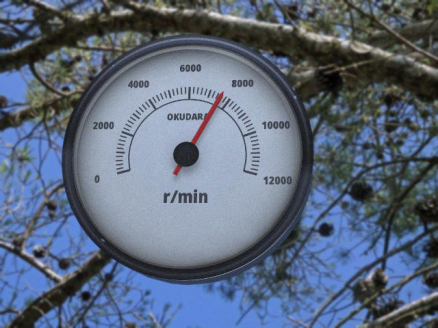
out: 7600,rpm
